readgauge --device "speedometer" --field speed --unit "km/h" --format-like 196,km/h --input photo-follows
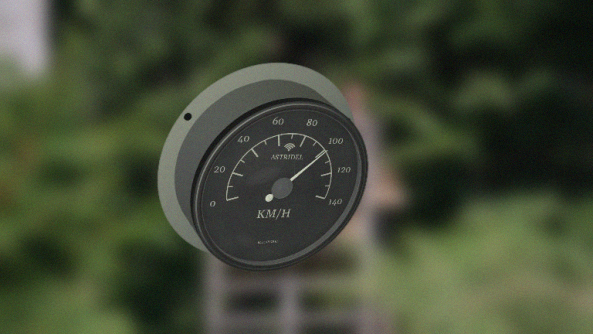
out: 100,km/h
